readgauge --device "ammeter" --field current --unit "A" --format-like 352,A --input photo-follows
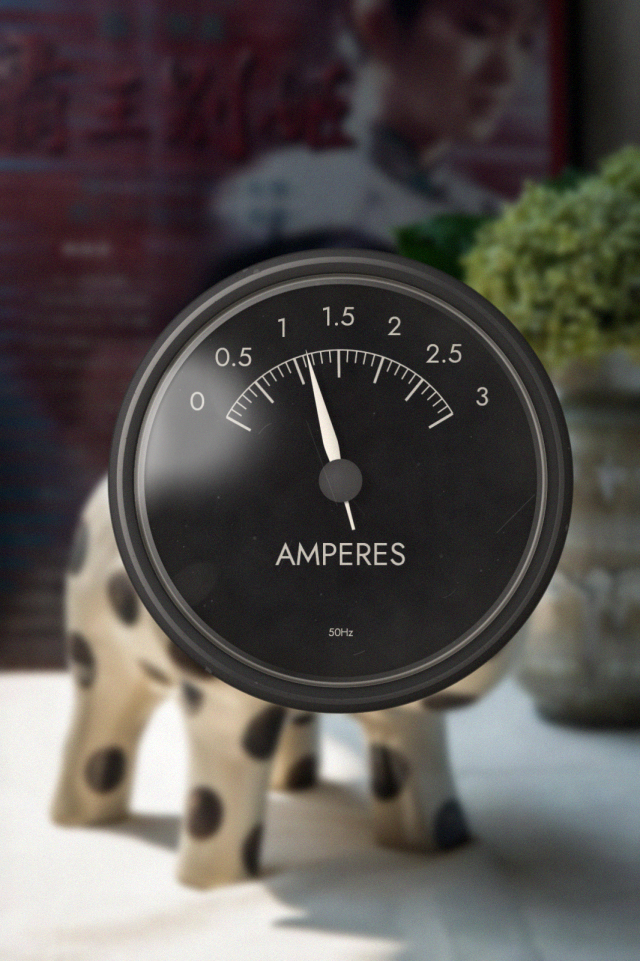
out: 1.15,A
